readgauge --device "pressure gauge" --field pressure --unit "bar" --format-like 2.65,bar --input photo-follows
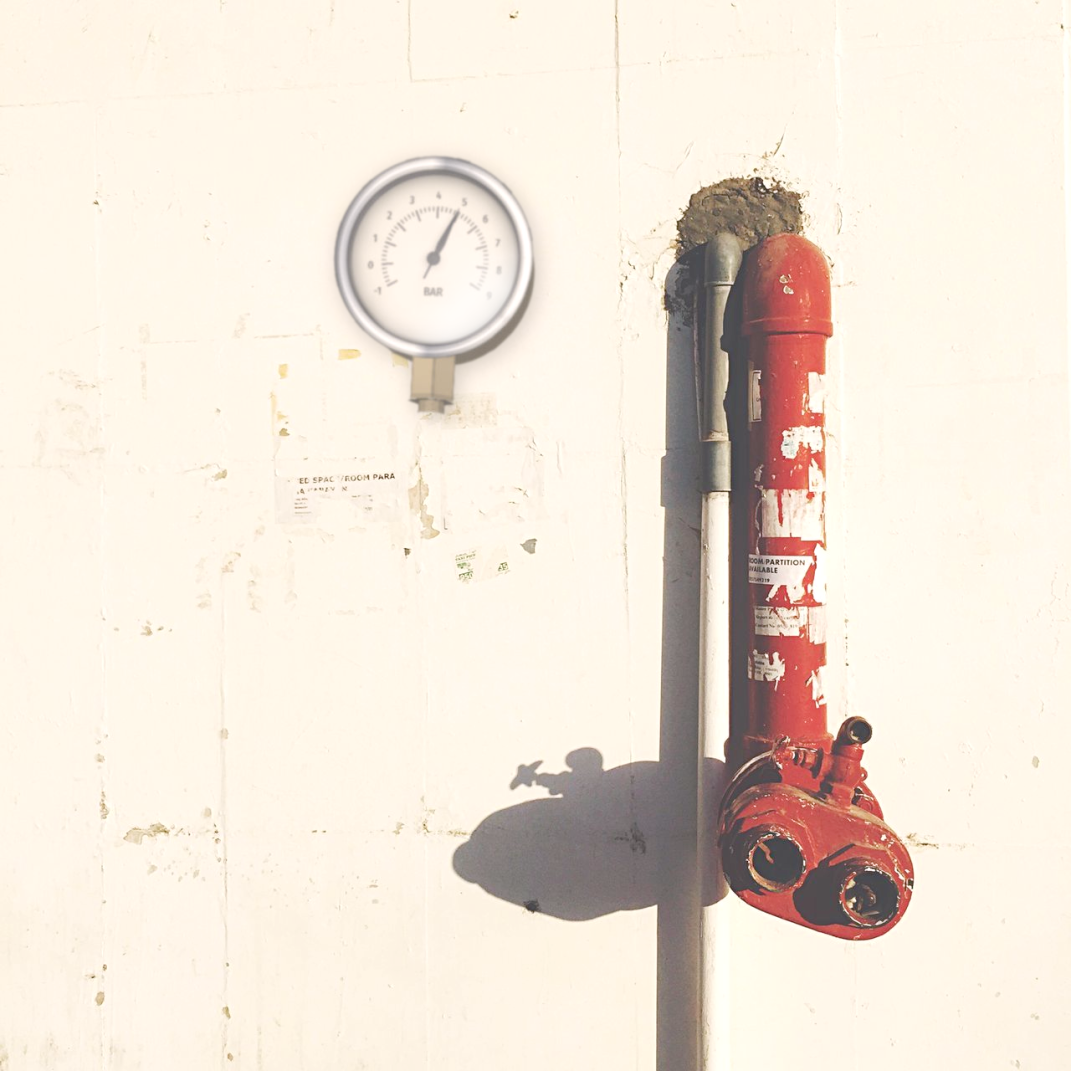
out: 5,bar
